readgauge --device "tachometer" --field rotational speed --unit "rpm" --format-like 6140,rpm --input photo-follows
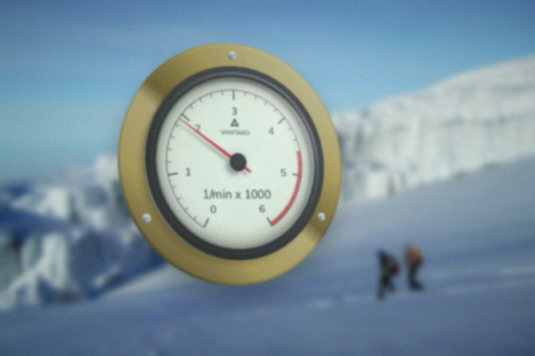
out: 1900,rpm
